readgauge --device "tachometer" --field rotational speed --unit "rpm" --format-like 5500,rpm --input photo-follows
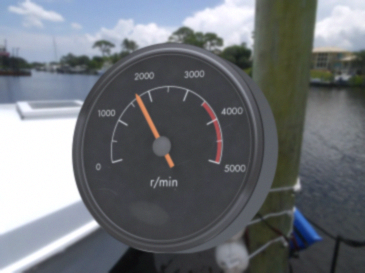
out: 1750,rpm
